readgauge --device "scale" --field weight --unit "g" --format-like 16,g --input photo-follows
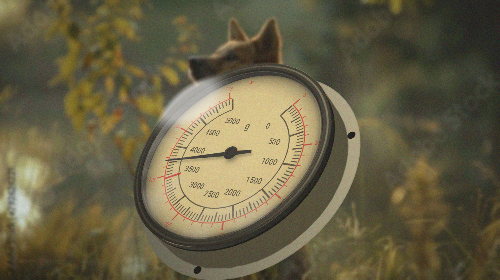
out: 3750,g
